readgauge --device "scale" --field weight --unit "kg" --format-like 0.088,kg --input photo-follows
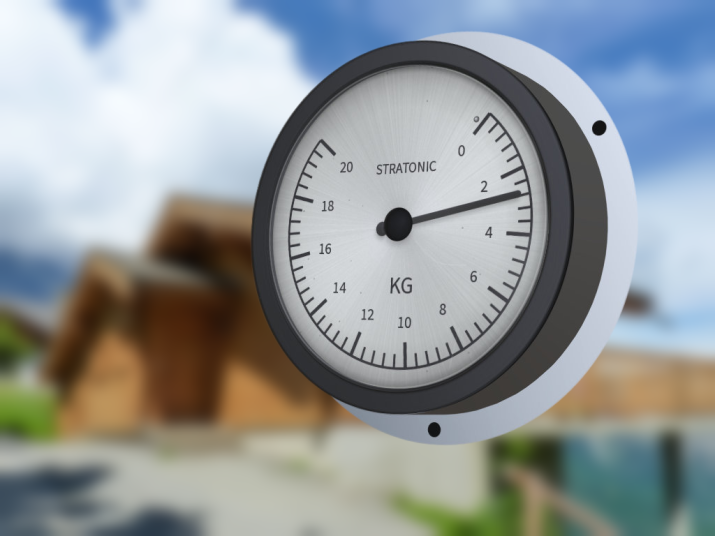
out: 2.8,kg
